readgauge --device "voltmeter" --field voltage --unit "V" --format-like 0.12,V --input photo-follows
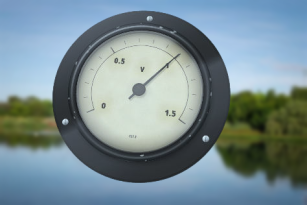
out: 1,V
